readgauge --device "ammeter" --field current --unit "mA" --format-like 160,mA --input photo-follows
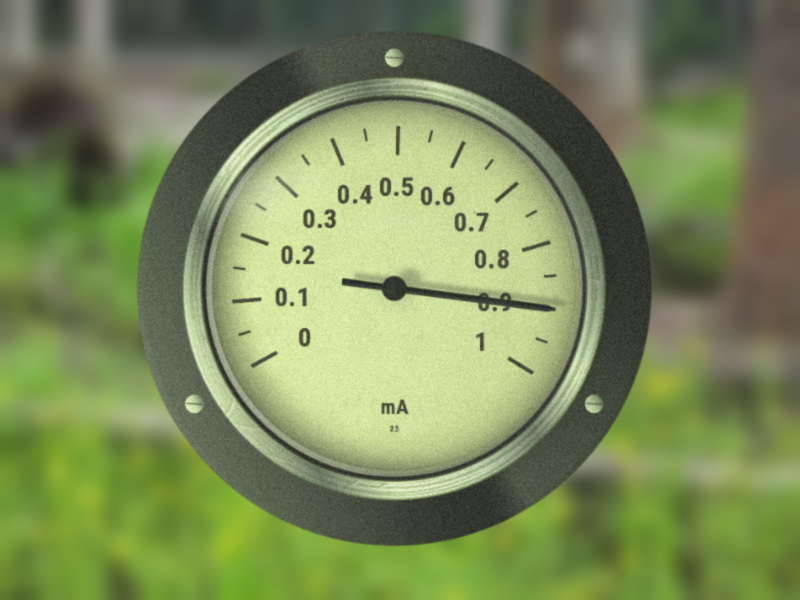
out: 0.9,mA
